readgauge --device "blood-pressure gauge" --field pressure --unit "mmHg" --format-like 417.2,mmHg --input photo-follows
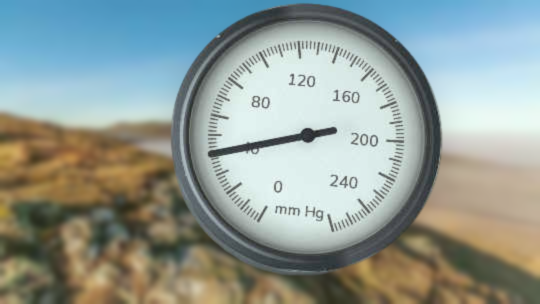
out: 40,mmHg
